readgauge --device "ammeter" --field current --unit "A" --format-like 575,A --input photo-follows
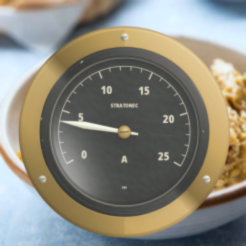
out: 4,A
